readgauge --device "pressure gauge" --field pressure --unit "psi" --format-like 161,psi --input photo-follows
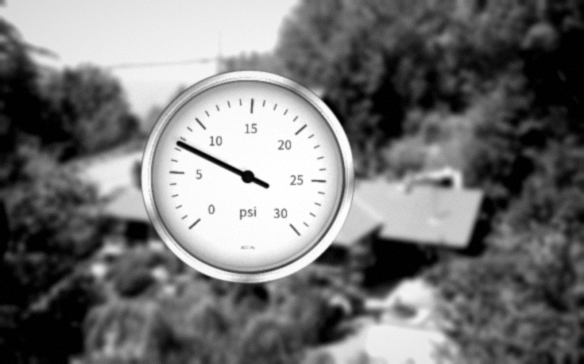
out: 7.5,psi
